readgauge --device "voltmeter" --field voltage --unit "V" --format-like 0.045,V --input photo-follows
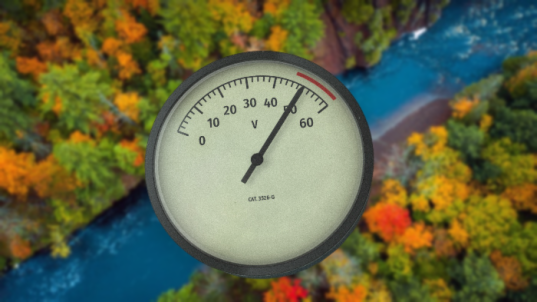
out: 50,V
